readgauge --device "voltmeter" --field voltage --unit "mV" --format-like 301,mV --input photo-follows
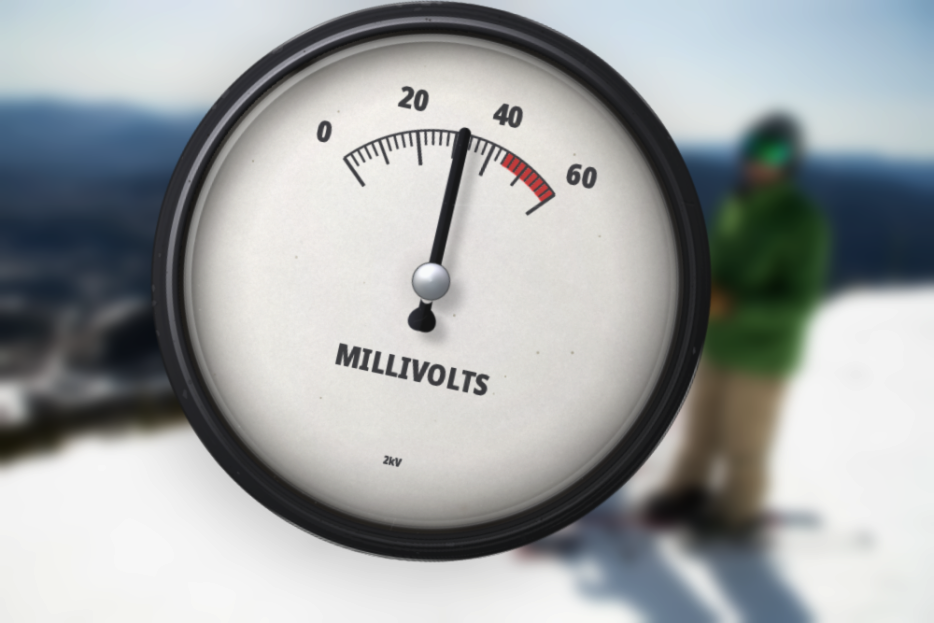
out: 32,mV
